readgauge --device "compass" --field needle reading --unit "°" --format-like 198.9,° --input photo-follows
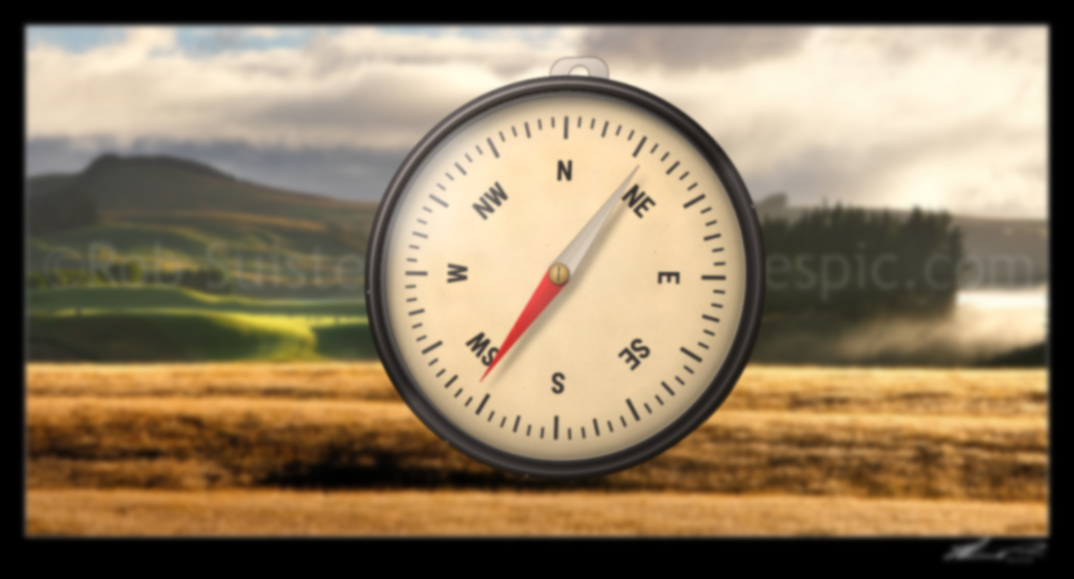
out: 215,°
